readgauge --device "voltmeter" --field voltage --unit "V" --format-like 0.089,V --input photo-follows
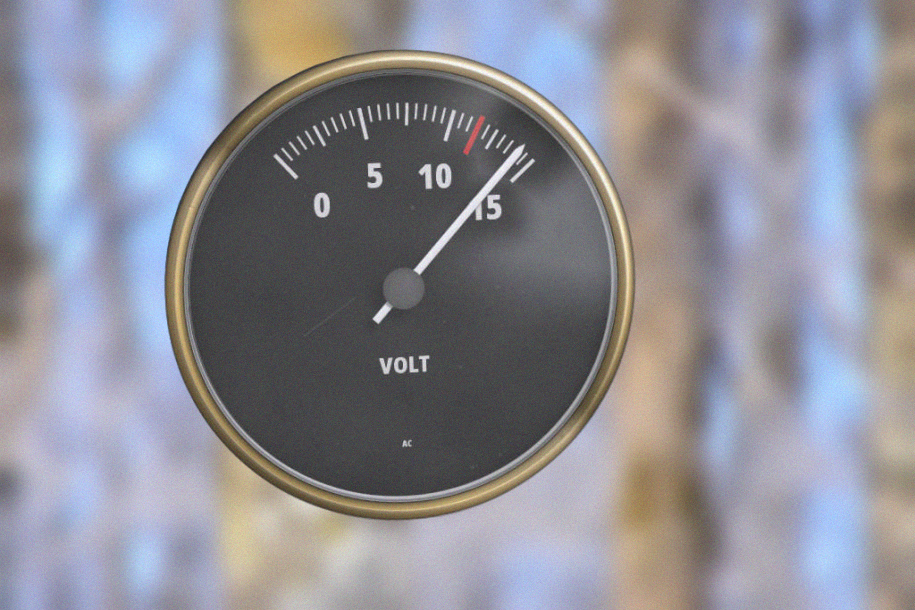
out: 14,V
